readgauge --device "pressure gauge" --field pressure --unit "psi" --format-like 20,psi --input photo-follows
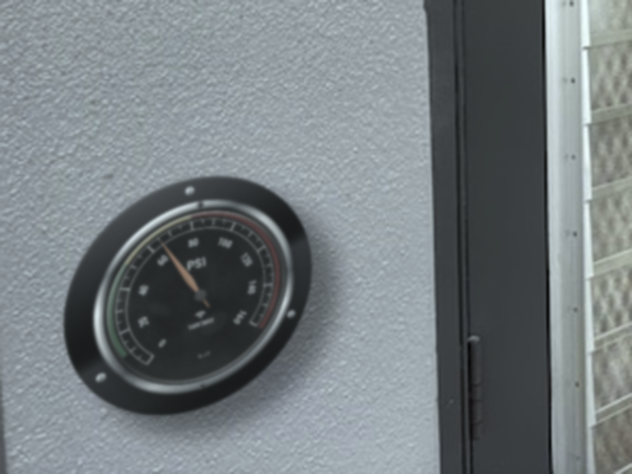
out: 65,psi
